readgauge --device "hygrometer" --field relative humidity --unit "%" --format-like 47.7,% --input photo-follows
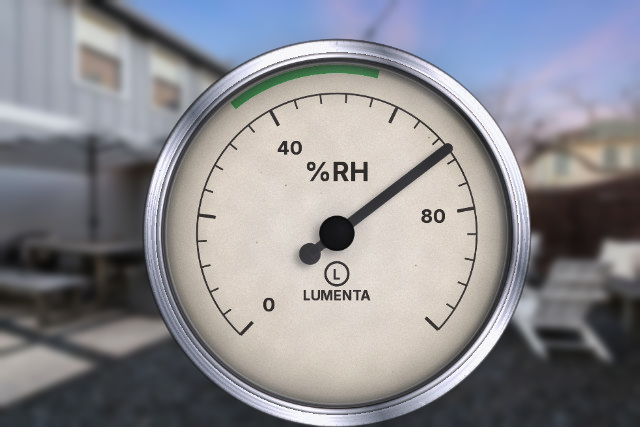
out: 70,%
